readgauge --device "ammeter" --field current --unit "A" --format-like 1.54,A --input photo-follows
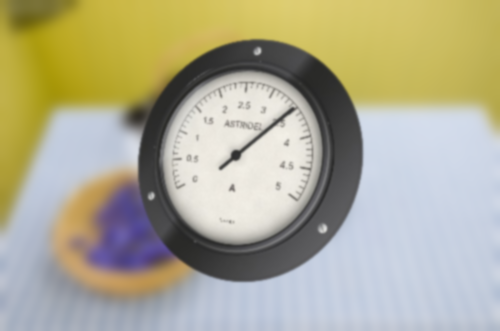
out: 3.5,A
